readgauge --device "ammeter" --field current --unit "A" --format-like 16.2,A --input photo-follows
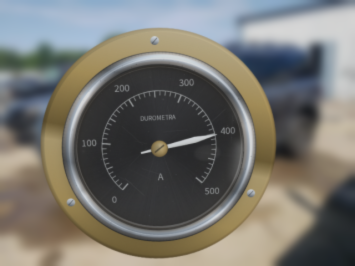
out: 400,A
